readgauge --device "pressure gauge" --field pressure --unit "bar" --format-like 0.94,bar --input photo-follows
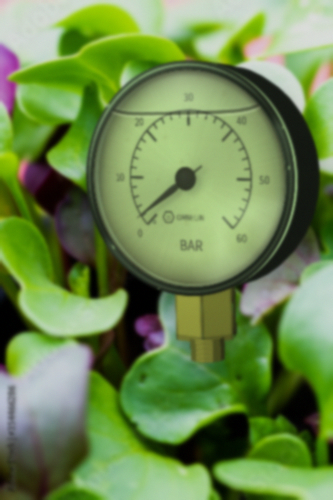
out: 2,bar
